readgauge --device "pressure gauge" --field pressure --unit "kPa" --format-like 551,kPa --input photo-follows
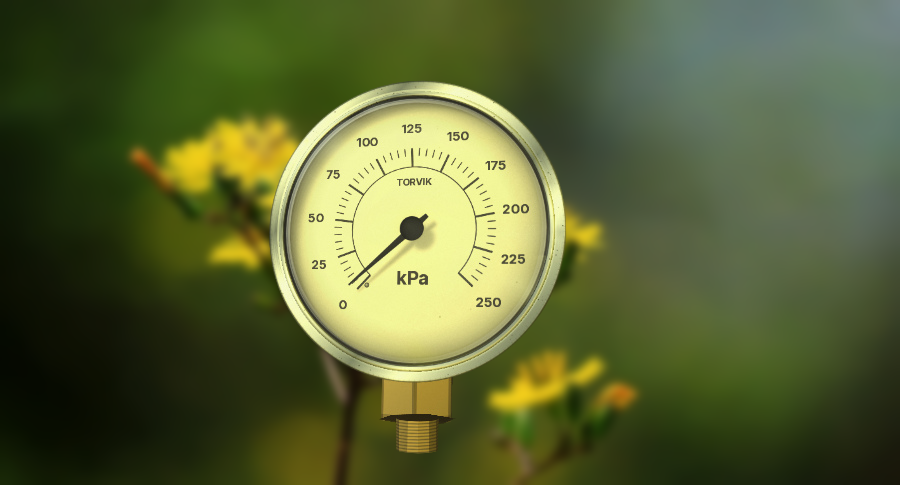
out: 5,kPa
